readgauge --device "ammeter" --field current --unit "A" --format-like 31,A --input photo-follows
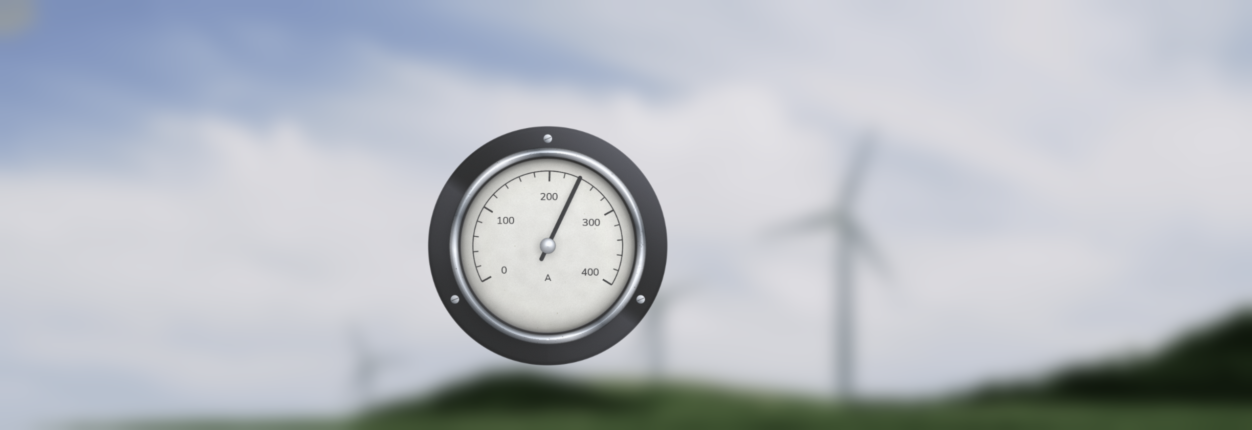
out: 240,A
